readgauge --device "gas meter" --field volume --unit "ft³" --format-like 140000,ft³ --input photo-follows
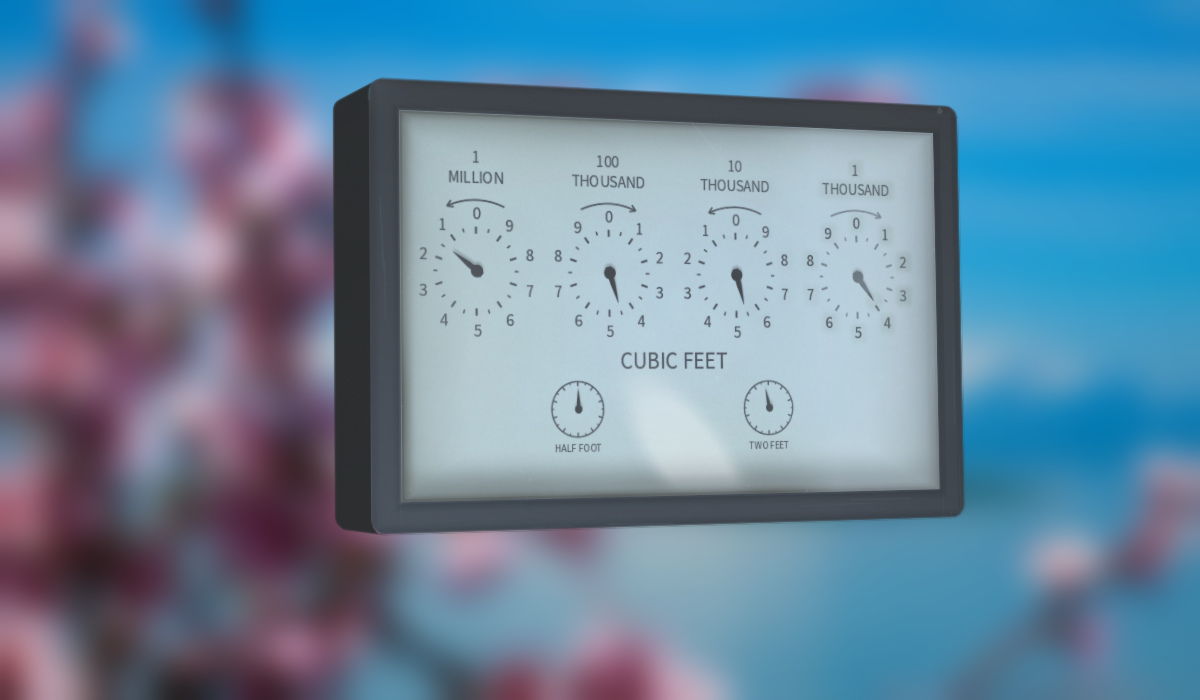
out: 145400,ft³
